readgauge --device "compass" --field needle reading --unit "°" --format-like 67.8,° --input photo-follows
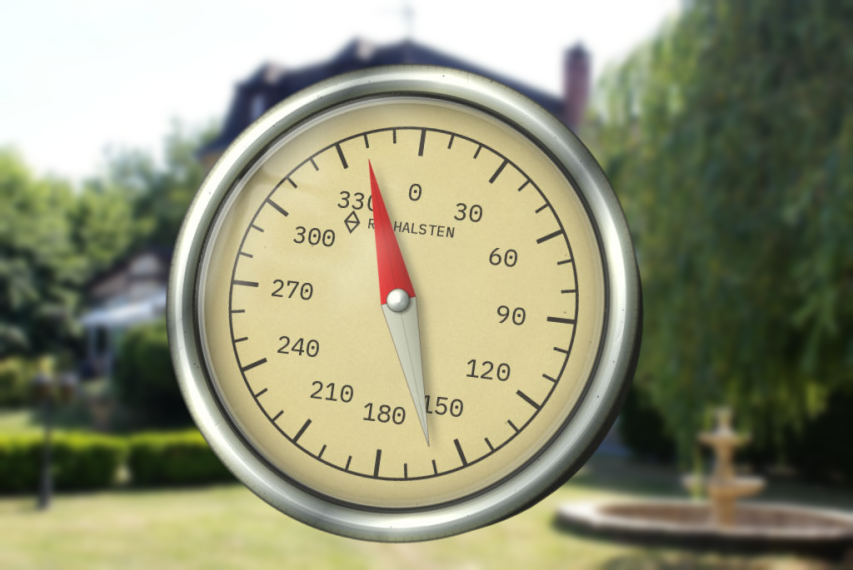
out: 340,°
